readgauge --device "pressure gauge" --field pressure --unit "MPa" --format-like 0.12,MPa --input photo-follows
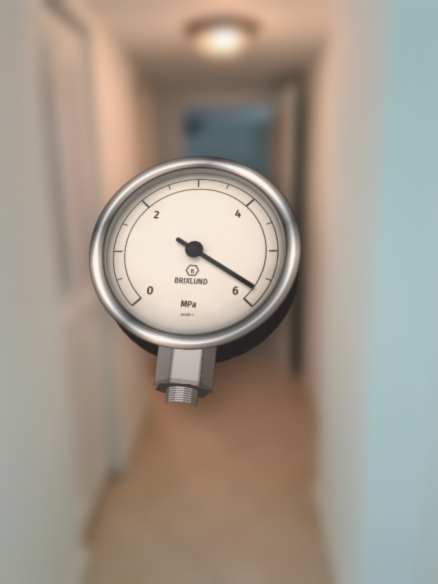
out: 5.75,MPa
